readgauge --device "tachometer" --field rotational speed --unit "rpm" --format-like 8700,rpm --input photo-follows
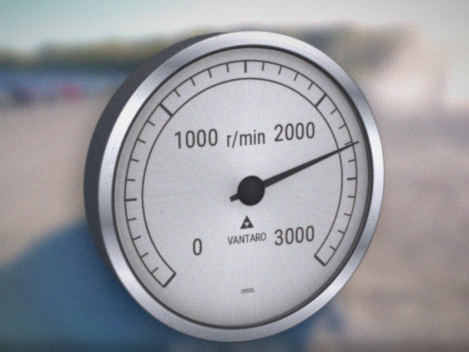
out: 2300,rpm
